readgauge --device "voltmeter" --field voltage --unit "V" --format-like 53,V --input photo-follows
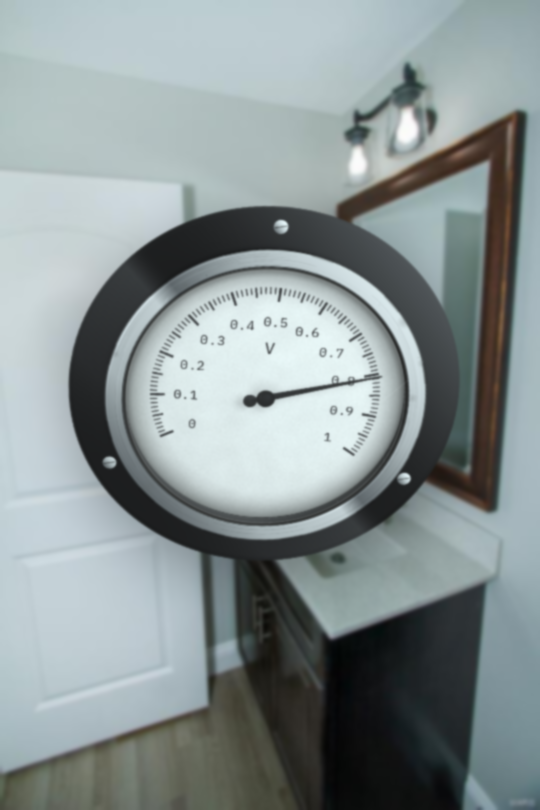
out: 0.8,V
